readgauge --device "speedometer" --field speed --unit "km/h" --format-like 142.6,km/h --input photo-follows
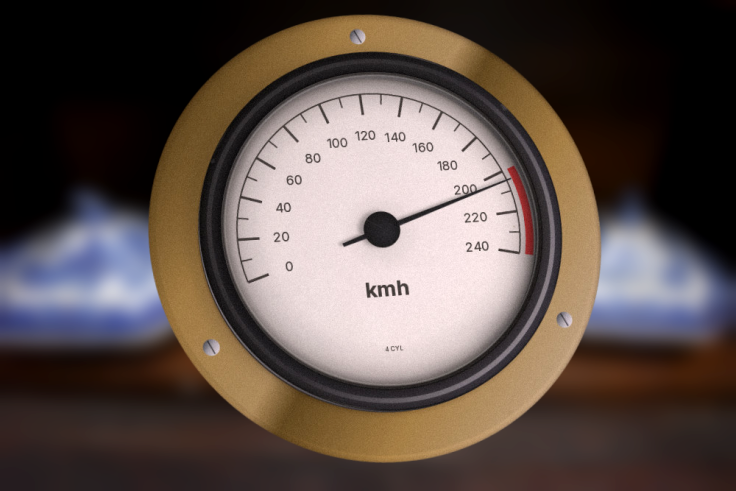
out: 205,km/h
